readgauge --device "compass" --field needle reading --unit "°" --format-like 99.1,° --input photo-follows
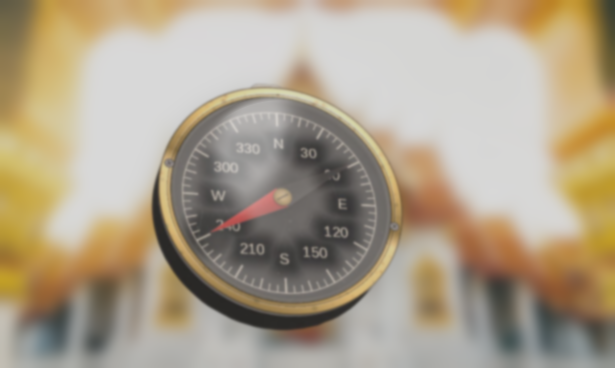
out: 240,°
